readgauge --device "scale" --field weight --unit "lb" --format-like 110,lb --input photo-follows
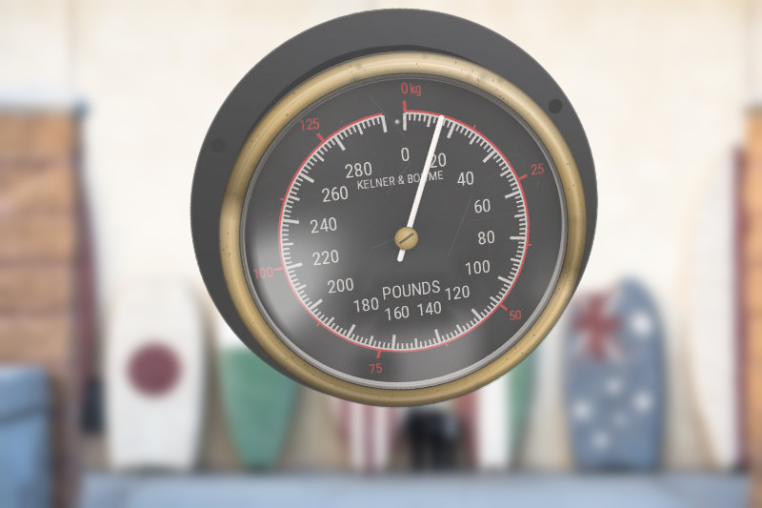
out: 14,lb
